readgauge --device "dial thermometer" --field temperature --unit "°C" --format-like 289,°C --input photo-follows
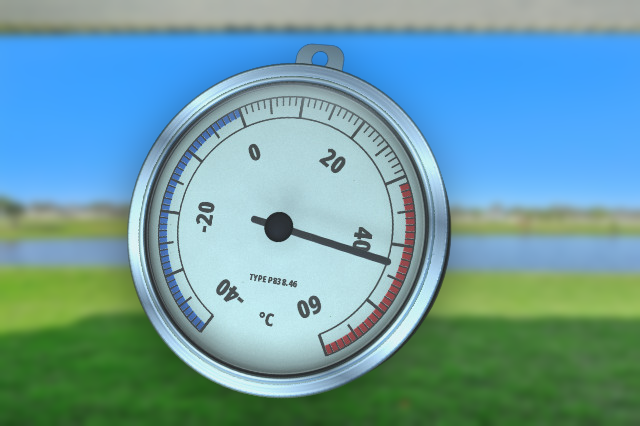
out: 43,°C
